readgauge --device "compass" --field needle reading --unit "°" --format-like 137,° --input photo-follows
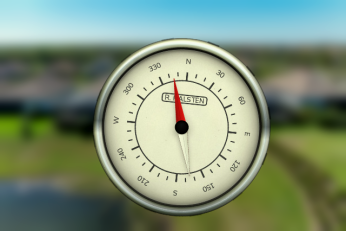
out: 345,°
